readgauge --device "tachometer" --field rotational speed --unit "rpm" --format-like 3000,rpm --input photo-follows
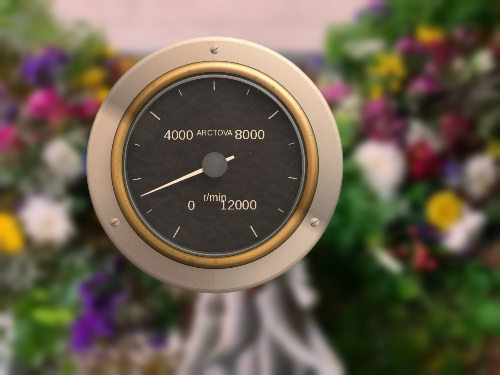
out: 1500,rpm
